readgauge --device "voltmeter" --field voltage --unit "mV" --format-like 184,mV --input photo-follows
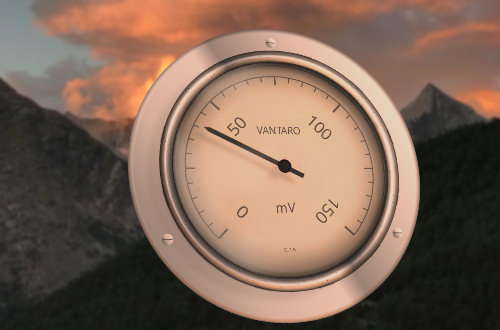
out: 40,mV
